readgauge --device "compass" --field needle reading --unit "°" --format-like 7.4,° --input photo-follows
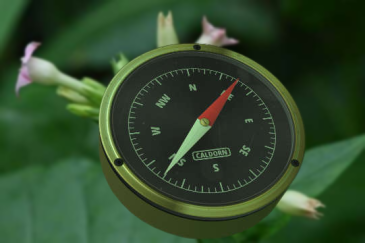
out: 45,°
